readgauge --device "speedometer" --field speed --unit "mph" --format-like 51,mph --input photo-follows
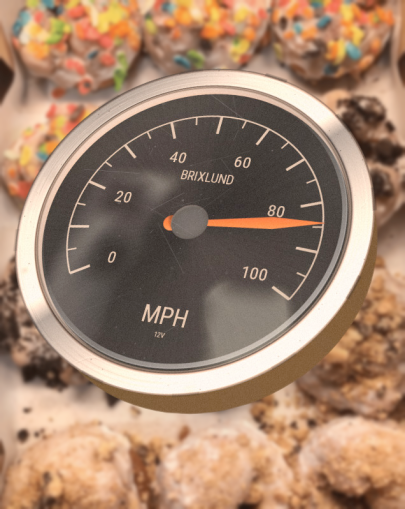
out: 85,mph
